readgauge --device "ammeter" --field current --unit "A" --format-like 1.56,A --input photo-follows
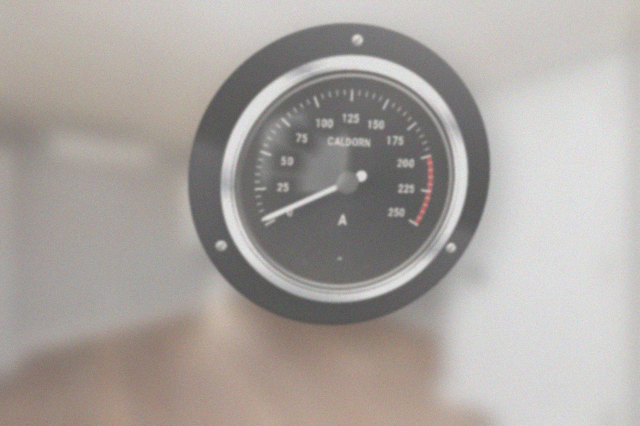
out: 5,A
